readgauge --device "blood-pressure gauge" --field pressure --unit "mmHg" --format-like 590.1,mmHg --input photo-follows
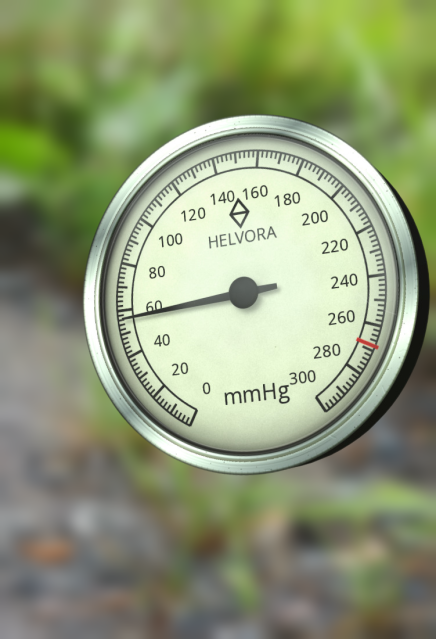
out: 56,mmHg
